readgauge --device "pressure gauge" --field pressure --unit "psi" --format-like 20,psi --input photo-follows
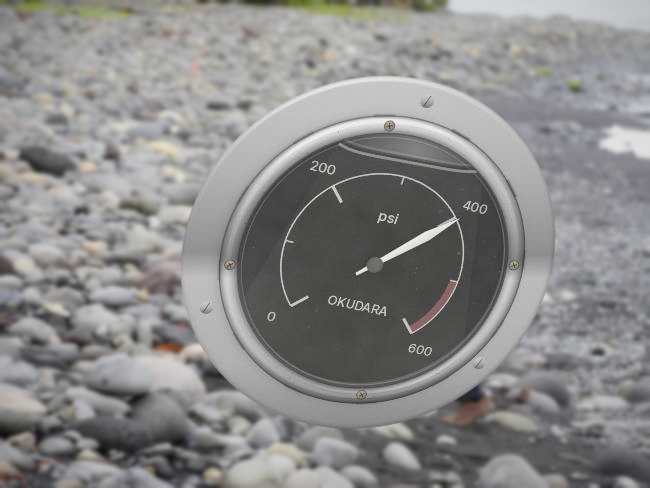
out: 400,psi
